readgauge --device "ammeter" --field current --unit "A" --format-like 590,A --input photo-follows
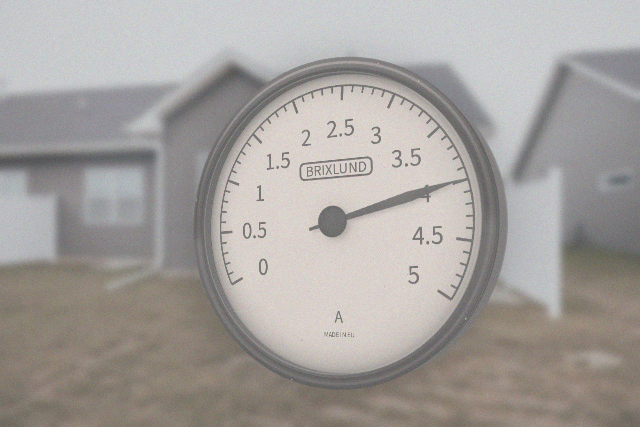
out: 4,A
